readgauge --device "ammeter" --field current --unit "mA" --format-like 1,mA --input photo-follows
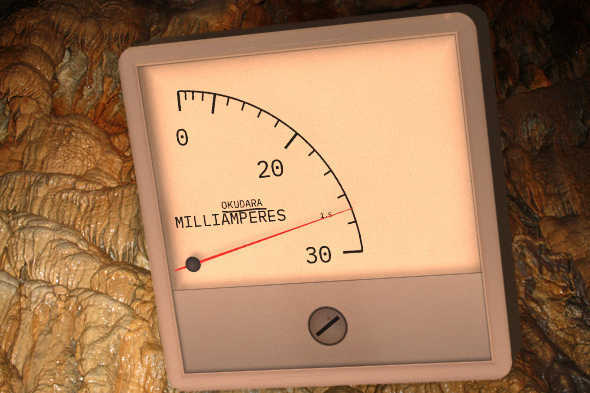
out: 27,mA
